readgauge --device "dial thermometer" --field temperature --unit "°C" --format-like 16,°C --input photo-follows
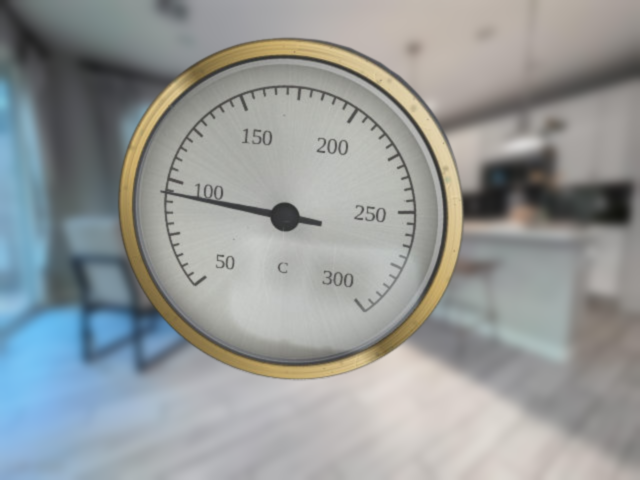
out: 95,°C
